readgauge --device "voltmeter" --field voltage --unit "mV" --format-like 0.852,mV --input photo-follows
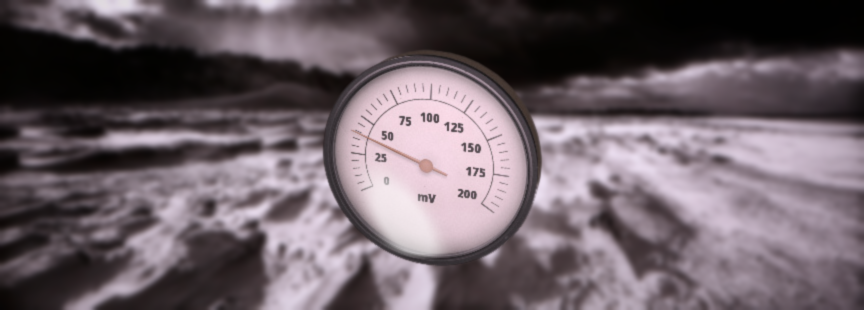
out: 40,mV
